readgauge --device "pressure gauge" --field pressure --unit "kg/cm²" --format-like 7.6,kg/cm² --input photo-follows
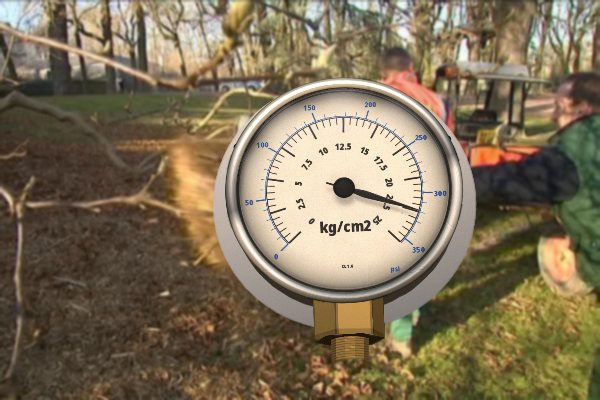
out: 22.5,kg/cm²
